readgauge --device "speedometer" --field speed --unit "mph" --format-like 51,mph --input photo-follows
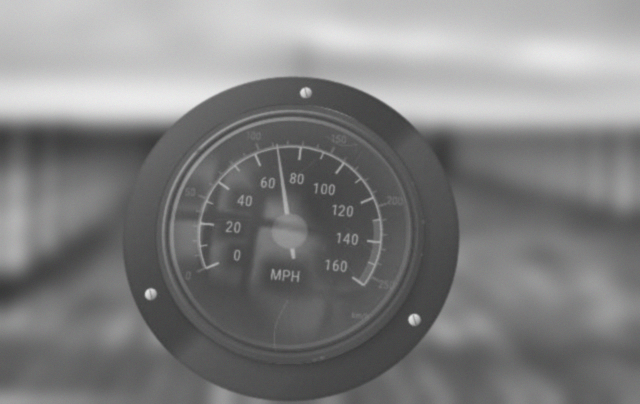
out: 70,mph
